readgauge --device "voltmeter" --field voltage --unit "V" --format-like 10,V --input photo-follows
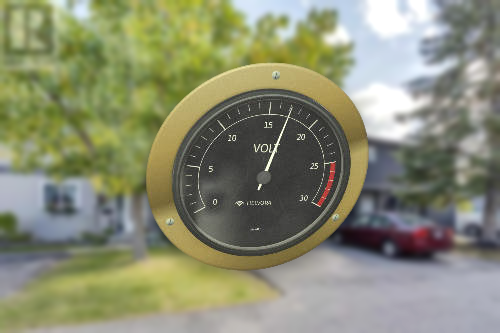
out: 17,V
